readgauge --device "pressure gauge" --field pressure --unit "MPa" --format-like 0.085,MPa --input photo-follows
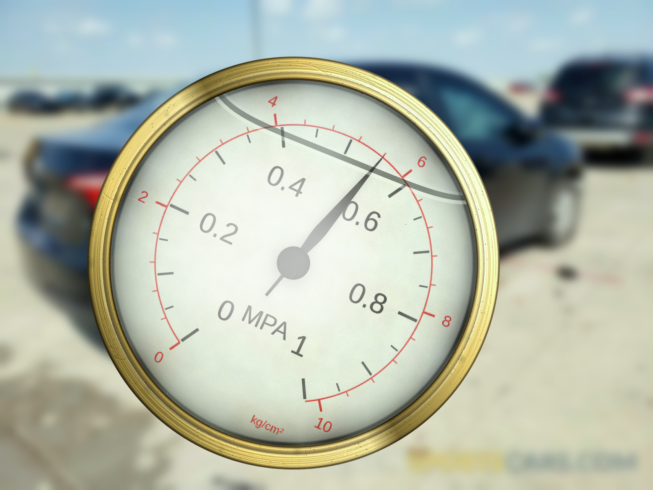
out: 0.55,MPa
